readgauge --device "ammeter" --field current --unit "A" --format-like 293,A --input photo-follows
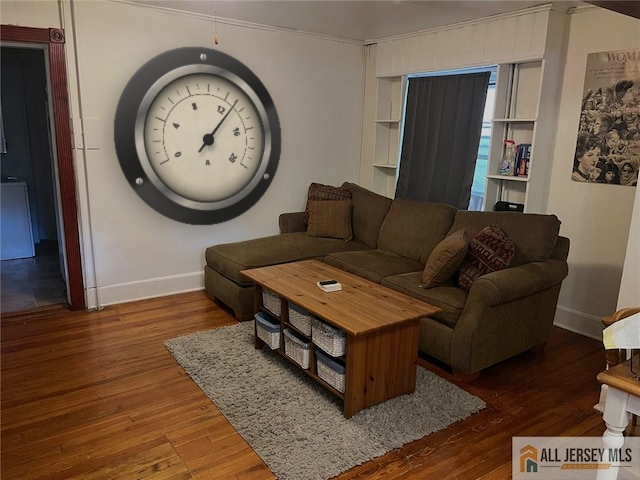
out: 13,A
